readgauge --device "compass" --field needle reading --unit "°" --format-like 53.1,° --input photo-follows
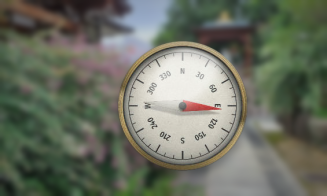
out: 95,°
